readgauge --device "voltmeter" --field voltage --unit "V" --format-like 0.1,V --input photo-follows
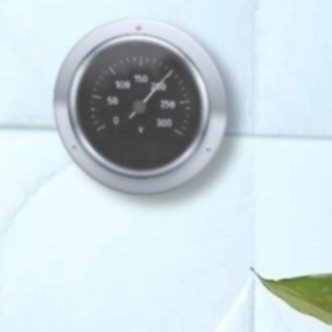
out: 200,V
